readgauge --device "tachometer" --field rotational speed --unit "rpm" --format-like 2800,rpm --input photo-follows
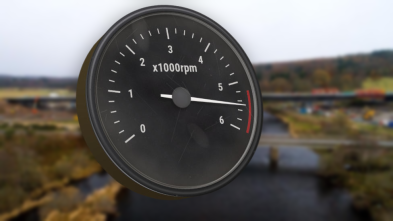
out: 5500,rpm
